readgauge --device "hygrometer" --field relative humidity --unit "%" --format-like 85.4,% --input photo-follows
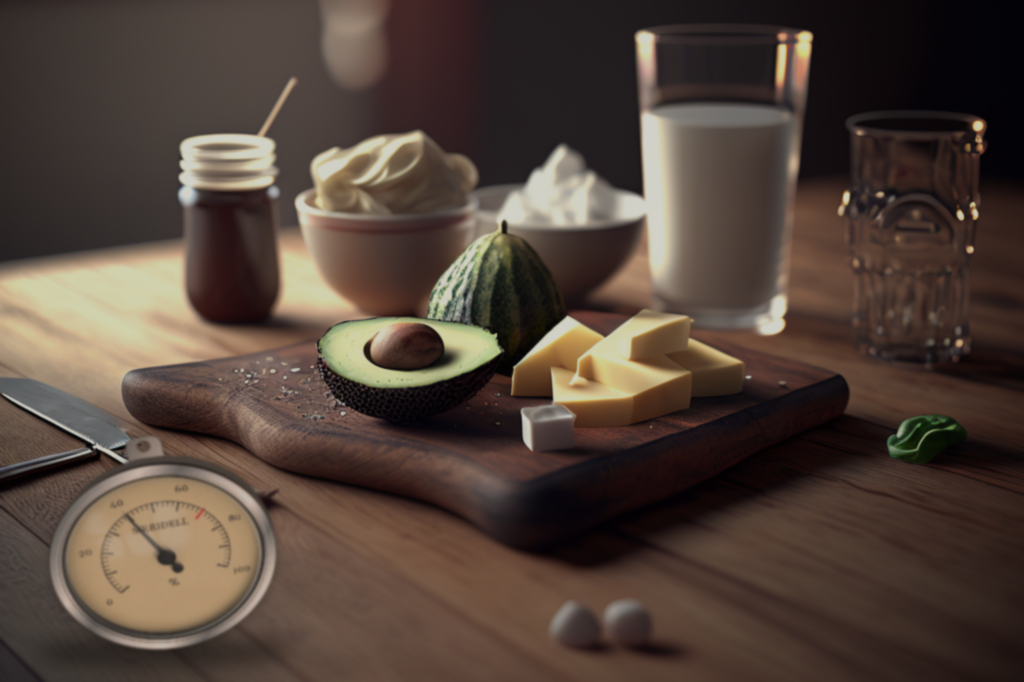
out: 40,%
